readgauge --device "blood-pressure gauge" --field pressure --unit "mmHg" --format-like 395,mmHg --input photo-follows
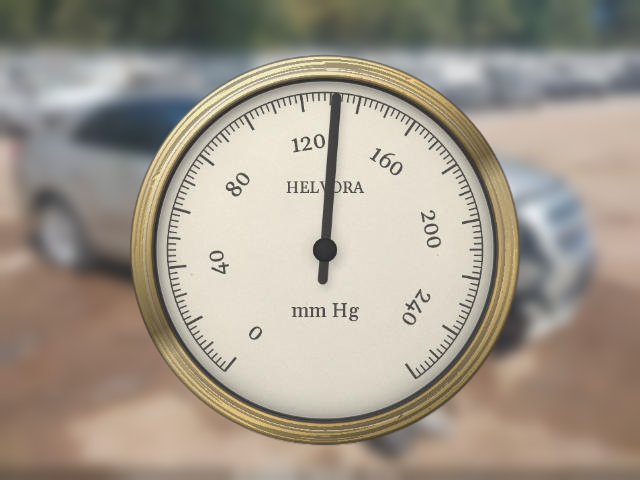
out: 132,mmHg
